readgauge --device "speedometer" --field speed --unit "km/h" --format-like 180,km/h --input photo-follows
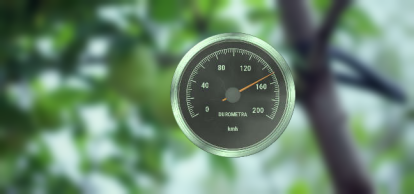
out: 150,km/h
